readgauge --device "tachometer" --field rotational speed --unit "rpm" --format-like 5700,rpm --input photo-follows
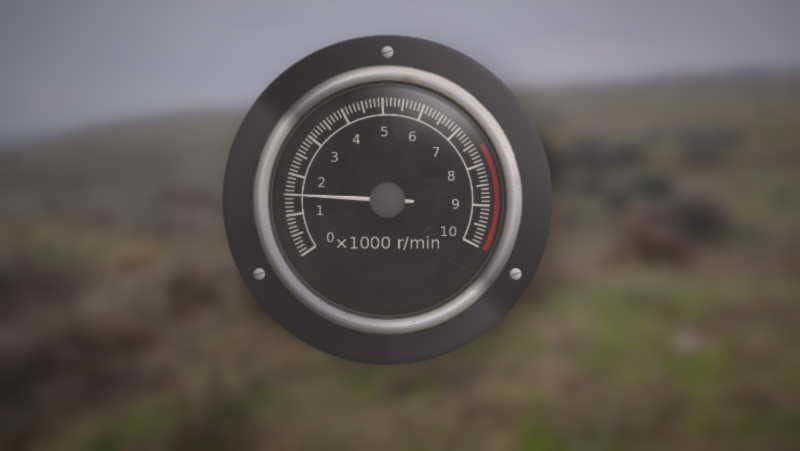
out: 1500,rpm
